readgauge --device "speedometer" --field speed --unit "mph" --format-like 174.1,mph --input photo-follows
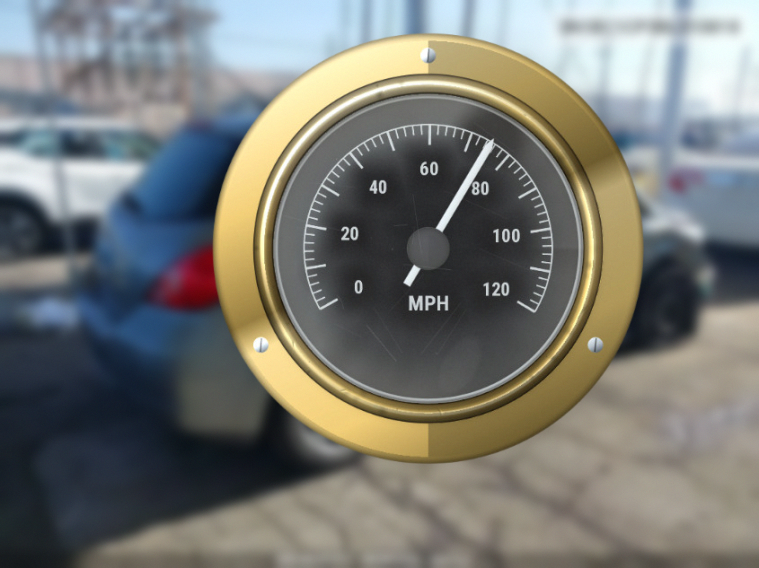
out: 75,mph
